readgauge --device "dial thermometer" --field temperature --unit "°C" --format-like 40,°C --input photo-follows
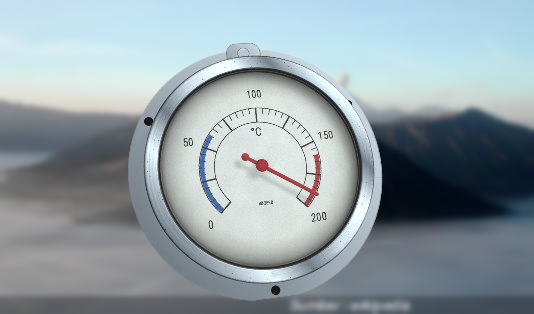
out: 190,°C
